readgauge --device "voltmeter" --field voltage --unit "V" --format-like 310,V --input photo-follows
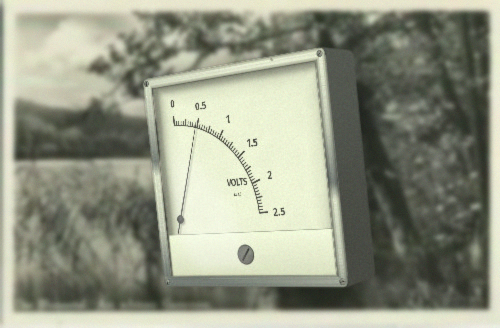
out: 0.5,V
